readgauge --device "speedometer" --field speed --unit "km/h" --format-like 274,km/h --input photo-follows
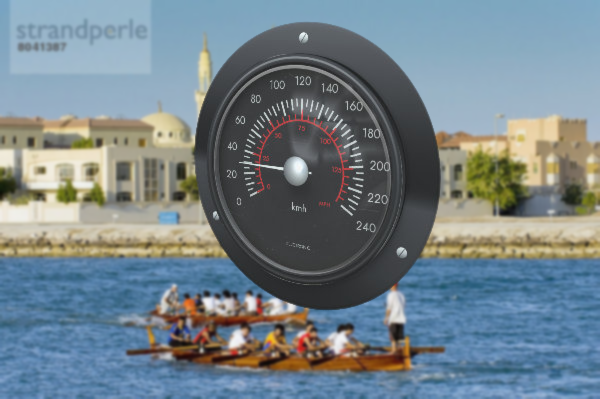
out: 30,km/h
